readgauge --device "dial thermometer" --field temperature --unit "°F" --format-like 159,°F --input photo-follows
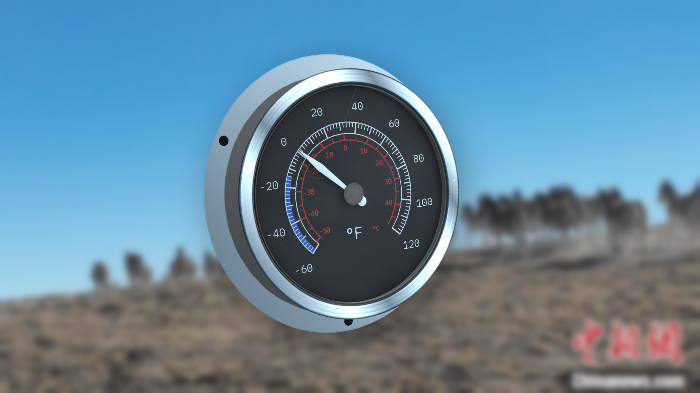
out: 0,°F
